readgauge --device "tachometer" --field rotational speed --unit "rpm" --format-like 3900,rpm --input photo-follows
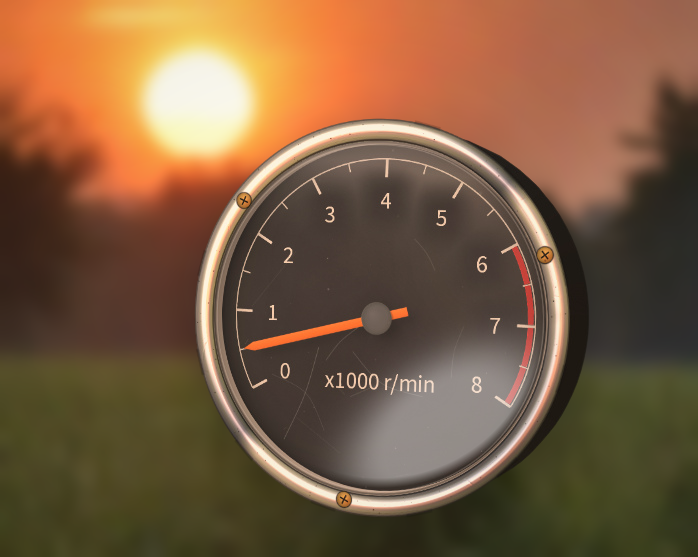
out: 500,rpm
